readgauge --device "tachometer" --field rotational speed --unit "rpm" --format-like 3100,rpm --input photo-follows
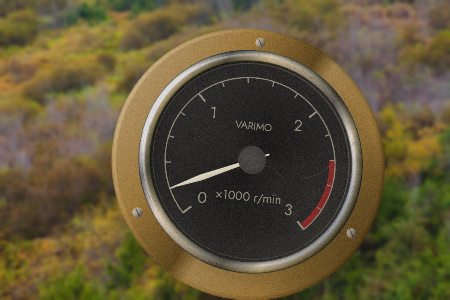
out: 200,rpm
